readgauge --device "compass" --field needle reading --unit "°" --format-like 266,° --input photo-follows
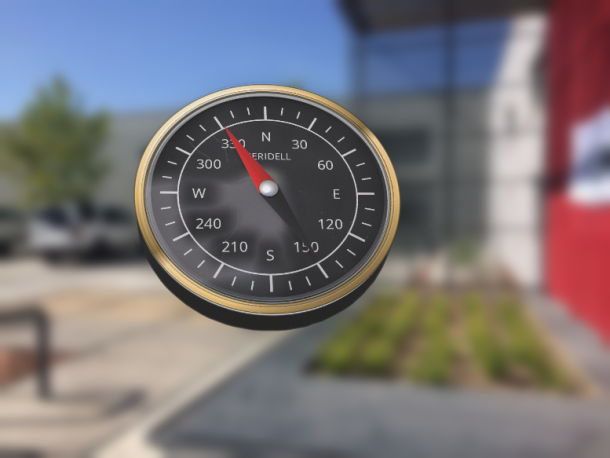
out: 330,°
